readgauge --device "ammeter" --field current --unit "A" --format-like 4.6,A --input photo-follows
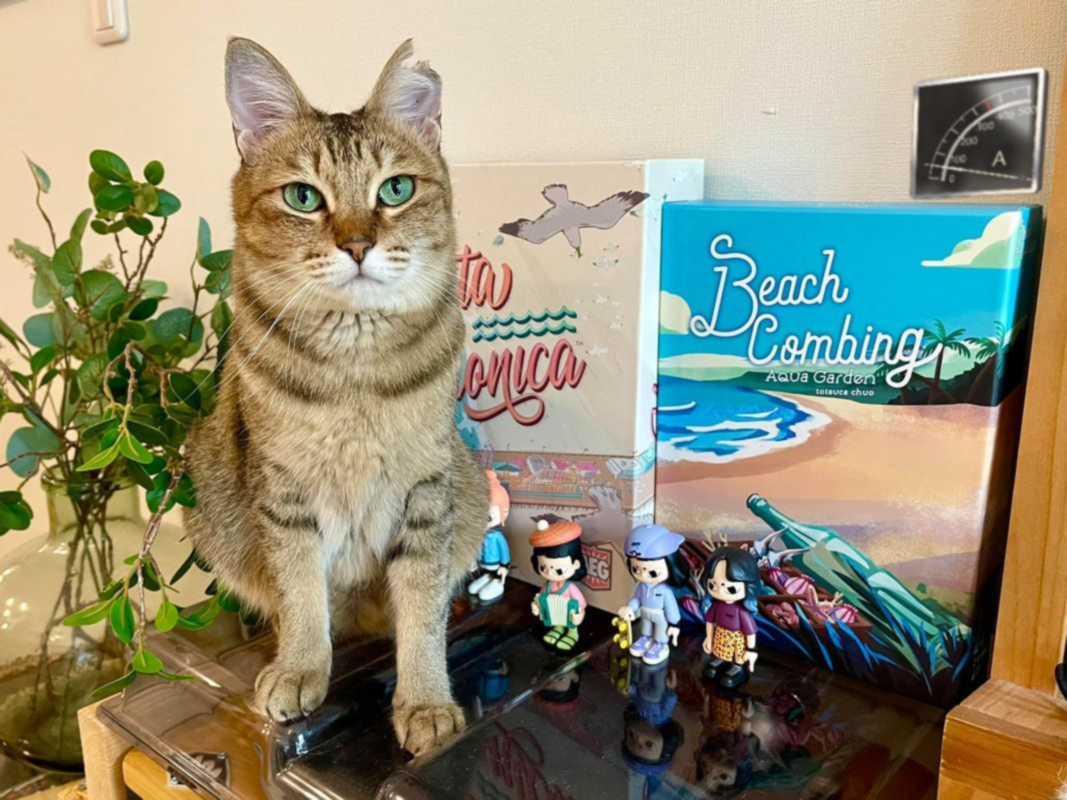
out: 50,A
